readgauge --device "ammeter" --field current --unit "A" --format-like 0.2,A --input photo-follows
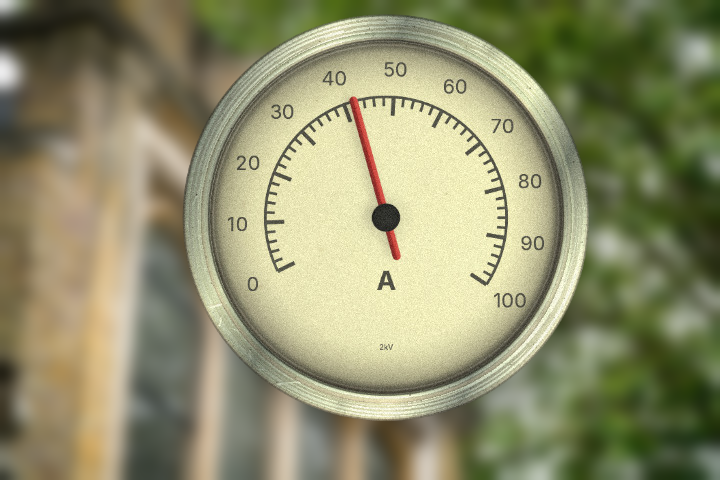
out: 42,A
